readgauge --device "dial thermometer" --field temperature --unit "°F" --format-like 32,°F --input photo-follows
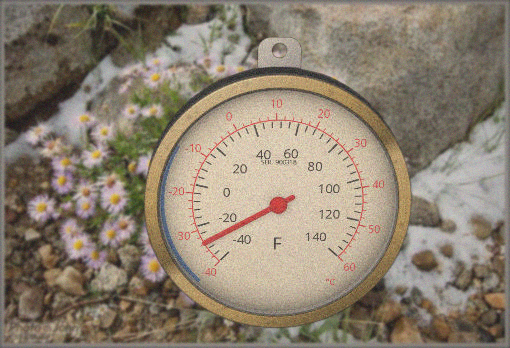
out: -28,°F
